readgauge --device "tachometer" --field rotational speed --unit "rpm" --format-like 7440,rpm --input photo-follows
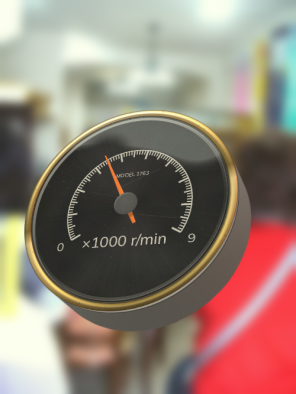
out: 3500,rpm
